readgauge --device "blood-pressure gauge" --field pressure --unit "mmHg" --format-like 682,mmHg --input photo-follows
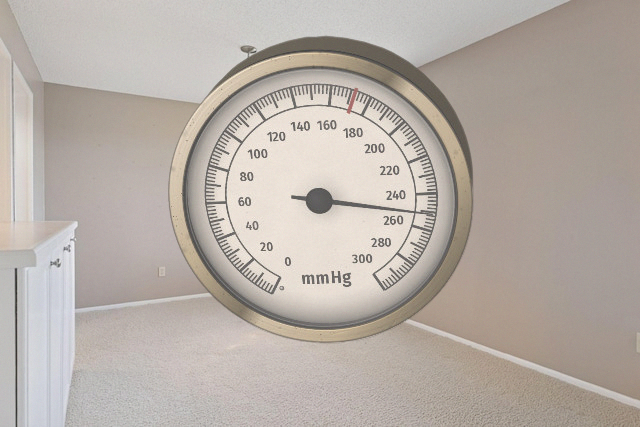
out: 250,mmHg
